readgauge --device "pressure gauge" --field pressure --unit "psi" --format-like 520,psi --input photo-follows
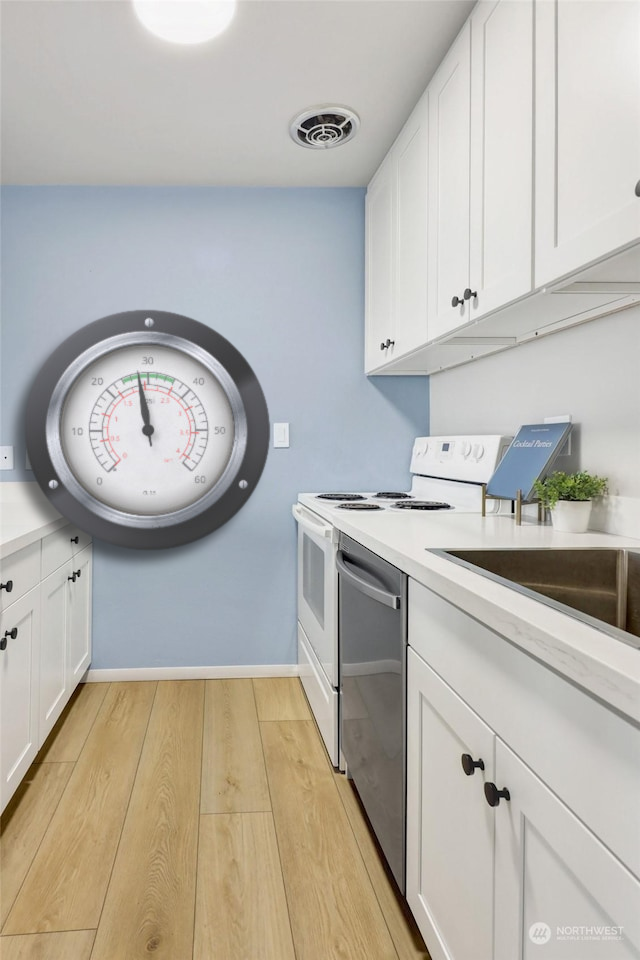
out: 28,psi
